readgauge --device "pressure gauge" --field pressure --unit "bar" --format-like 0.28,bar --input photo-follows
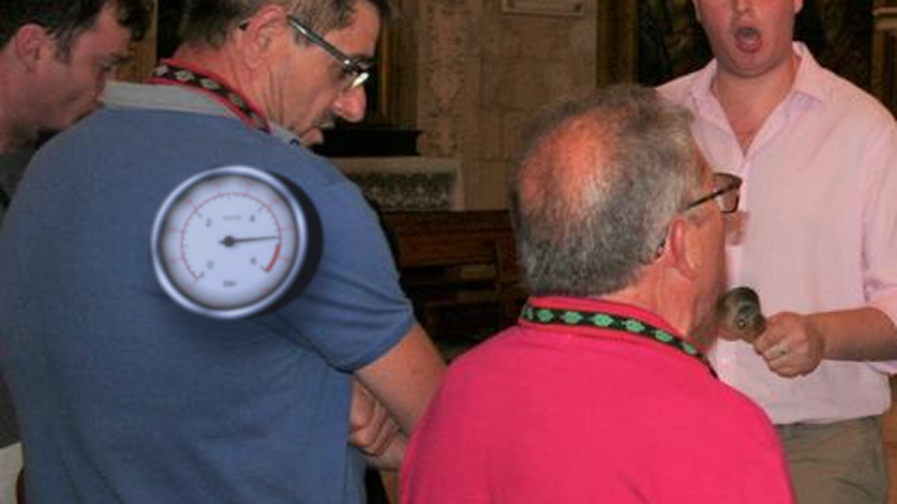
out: 5,bar
